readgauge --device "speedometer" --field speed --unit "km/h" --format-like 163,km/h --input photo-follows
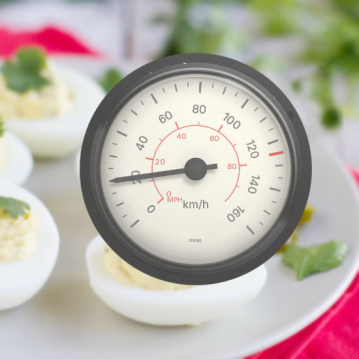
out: 20,km/h
